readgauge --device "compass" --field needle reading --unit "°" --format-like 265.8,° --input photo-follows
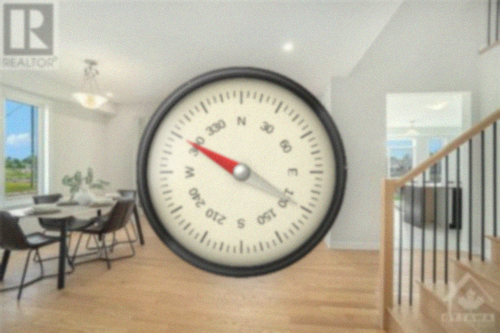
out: 300,°
